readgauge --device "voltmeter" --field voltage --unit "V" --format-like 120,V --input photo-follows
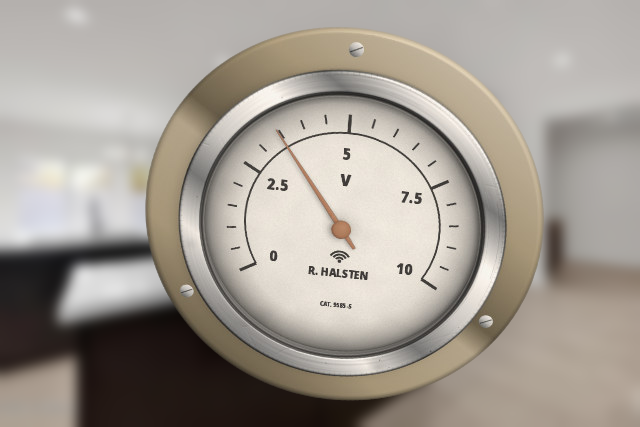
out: 3.5,V
